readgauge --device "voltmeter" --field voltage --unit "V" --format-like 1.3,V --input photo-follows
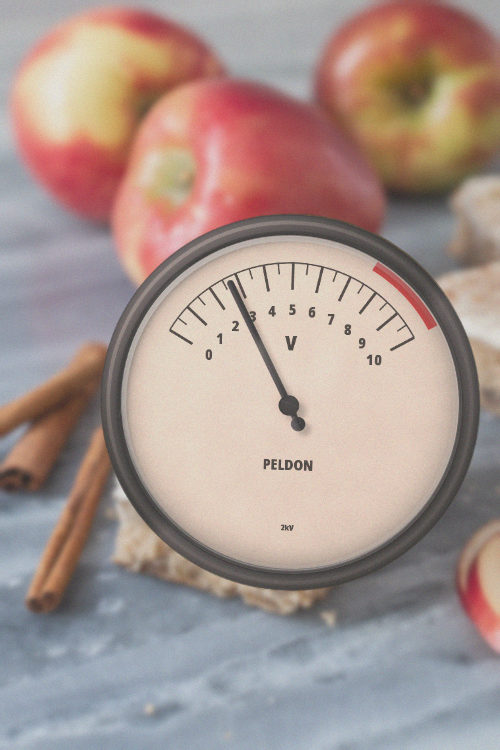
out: 2.75,V
